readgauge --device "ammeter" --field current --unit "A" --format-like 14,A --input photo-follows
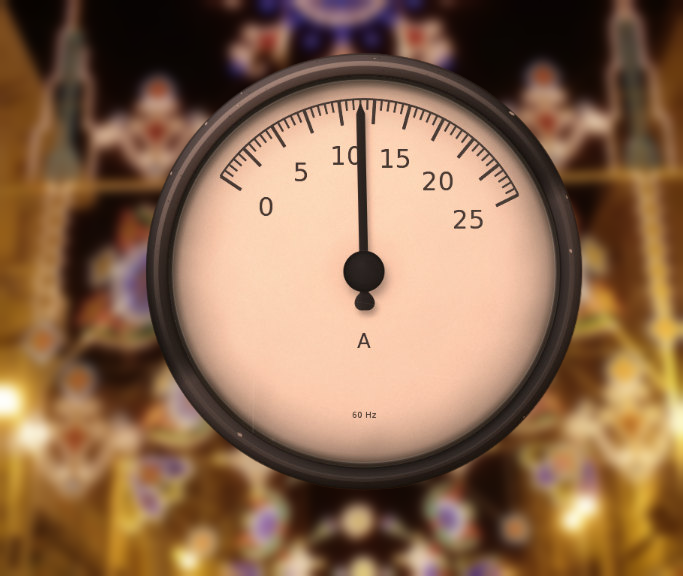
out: 11.5,A
